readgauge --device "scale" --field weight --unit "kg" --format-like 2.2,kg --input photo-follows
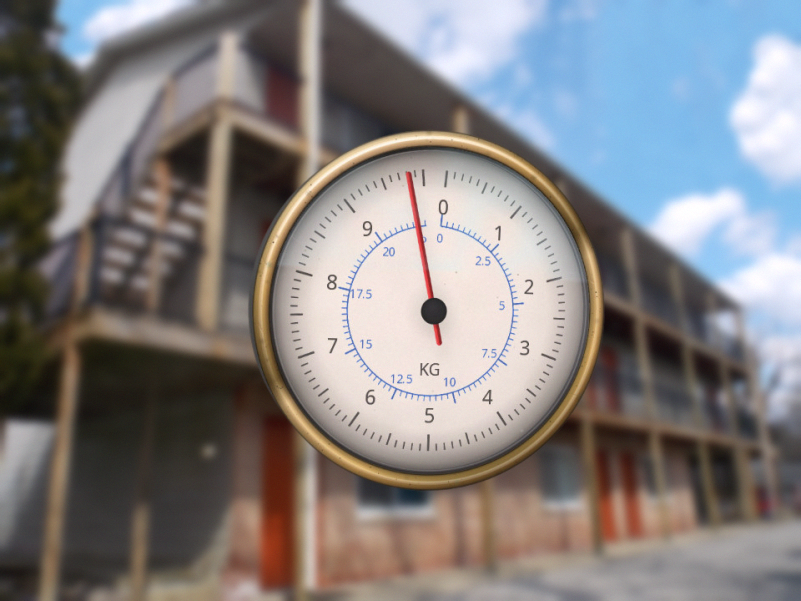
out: 9.8,kg
